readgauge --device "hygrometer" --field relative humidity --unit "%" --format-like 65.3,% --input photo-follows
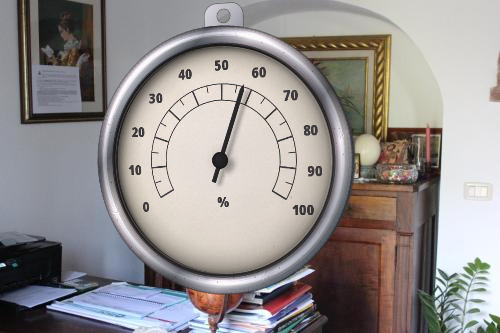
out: 57.5,%
